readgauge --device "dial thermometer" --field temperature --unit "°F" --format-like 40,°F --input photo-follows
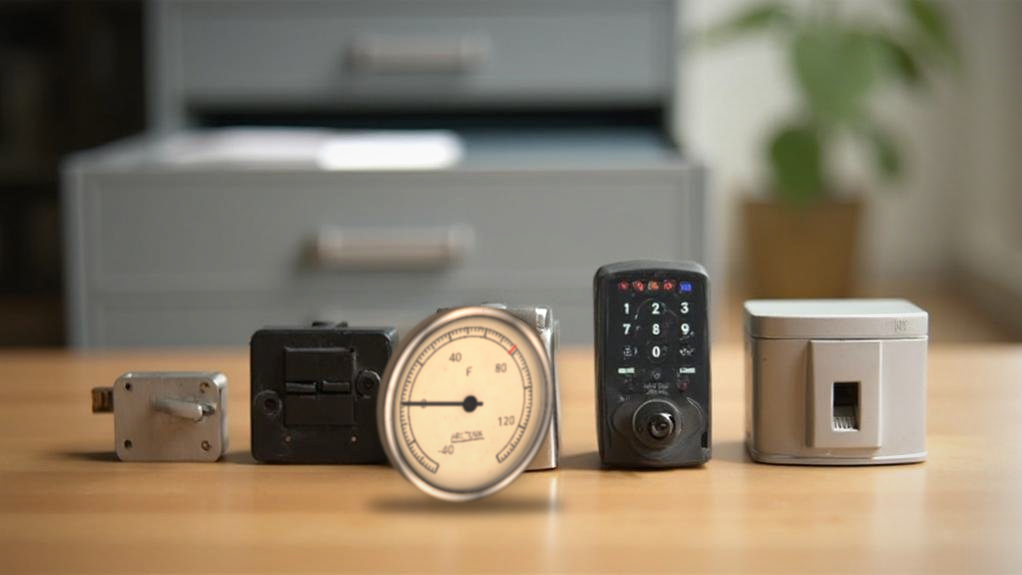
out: 0,°F
